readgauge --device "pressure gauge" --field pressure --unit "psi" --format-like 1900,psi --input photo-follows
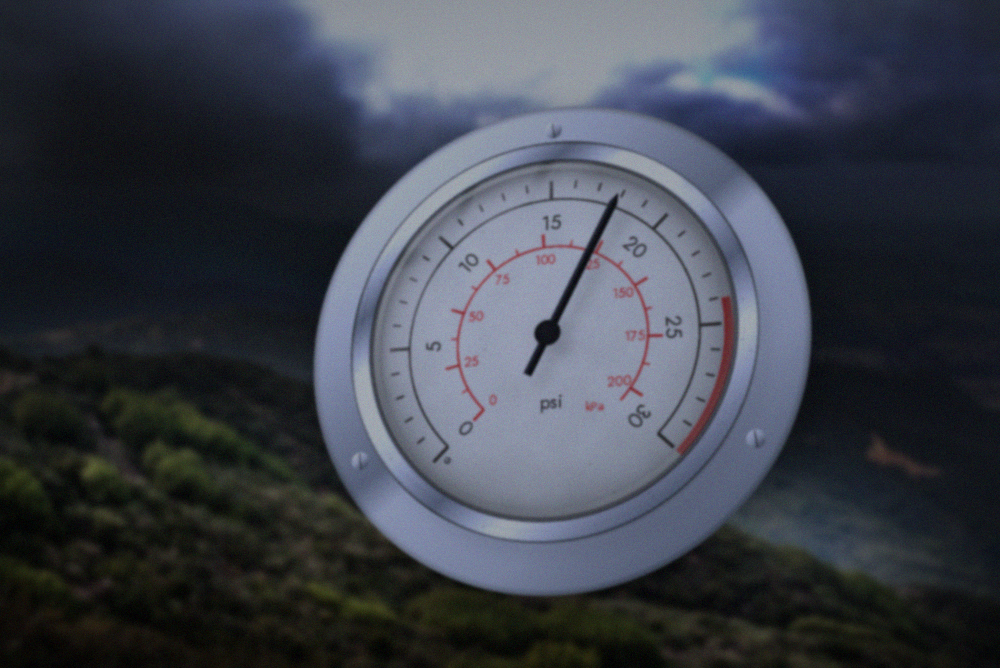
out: 18,psi
